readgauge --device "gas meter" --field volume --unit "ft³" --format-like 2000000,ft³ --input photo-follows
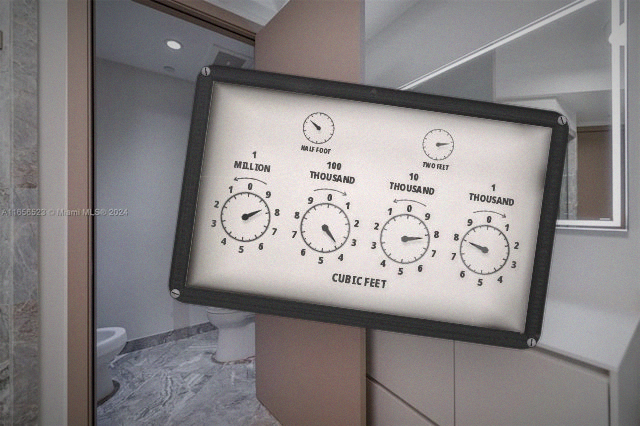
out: 837800,ft³
